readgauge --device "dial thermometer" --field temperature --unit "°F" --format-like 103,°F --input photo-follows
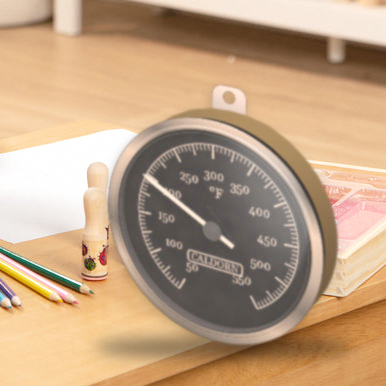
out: 200,°F
